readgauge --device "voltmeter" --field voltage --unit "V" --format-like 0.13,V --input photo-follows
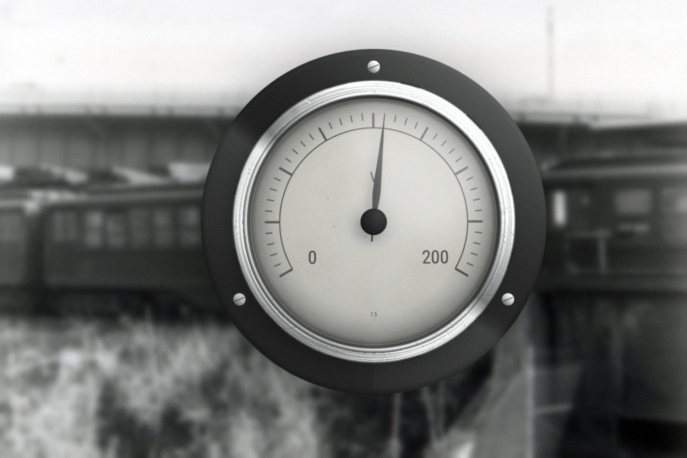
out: 105,V
